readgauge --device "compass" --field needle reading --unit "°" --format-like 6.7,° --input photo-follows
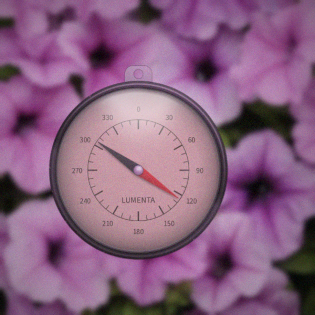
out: 125,°
